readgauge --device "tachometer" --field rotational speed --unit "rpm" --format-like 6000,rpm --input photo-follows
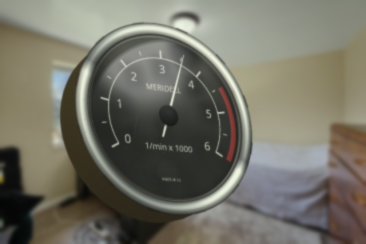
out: 3500,rpm
